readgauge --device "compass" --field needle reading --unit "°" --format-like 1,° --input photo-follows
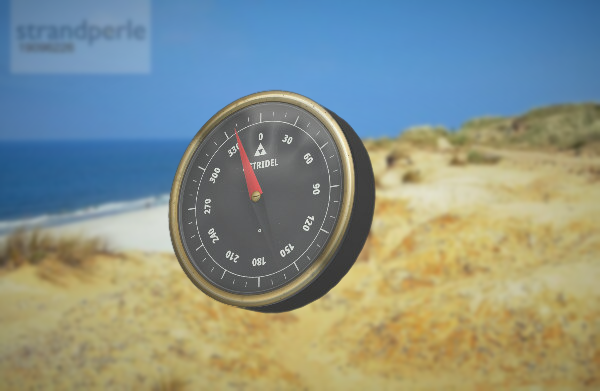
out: 340,°
